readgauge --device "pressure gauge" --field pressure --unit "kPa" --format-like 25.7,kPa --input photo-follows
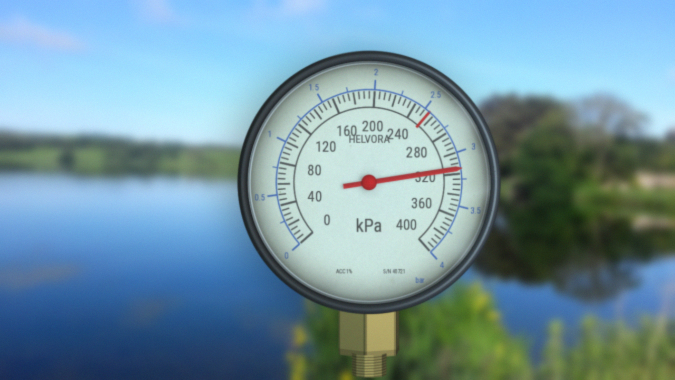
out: 315,kPa
